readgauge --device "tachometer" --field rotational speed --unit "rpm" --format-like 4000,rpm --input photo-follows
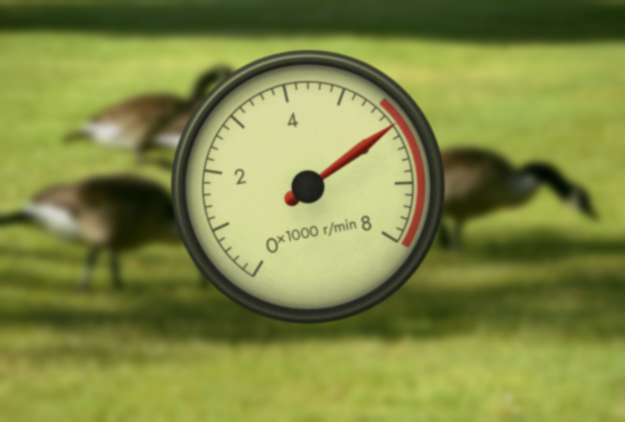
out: 6000,rpm
